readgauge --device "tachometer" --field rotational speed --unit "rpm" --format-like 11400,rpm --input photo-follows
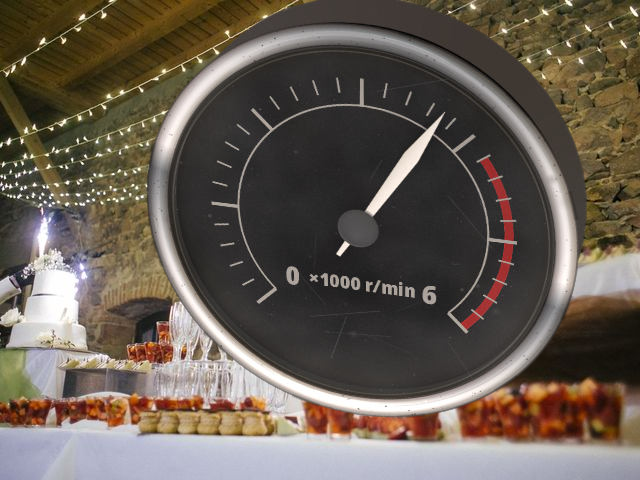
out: 3700,rpm
